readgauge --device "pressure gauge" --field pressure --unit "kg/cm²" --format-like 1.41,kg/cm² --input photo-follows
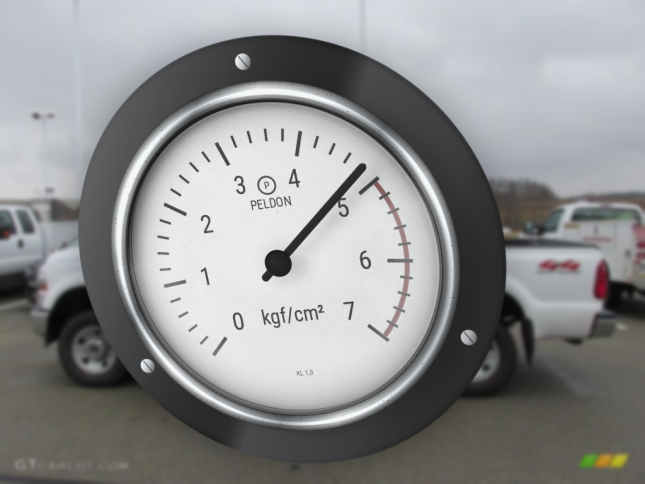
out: 4.8,kg/cm²
